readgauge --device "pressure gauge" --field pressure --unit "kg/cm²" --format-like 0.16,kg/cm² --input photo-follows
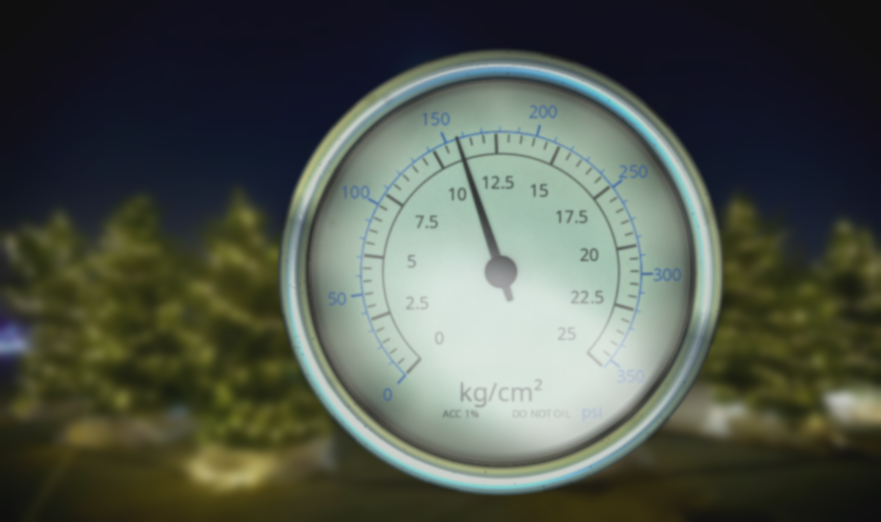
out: 11,kg/cm²
